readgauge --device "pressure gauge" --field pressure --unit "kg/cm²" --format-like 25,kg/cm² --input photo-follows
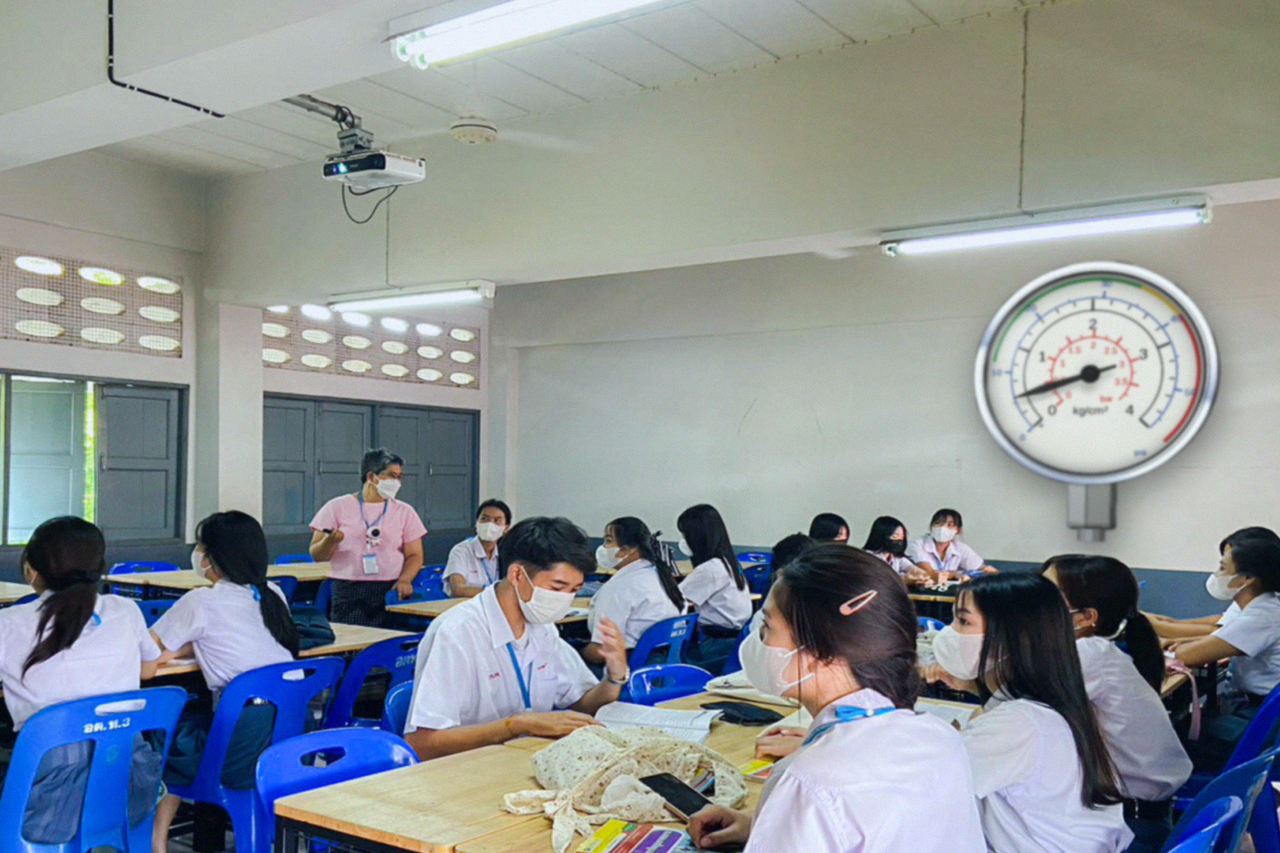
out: 0.4,kg/cm²
